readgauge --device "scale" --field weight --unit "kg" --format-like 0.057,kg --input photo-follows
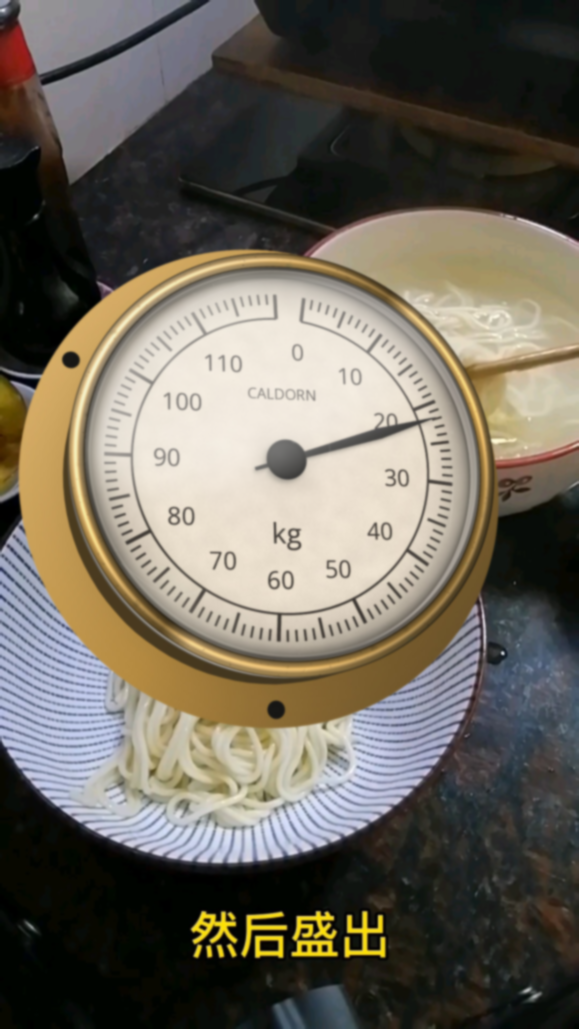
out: 22,kg
